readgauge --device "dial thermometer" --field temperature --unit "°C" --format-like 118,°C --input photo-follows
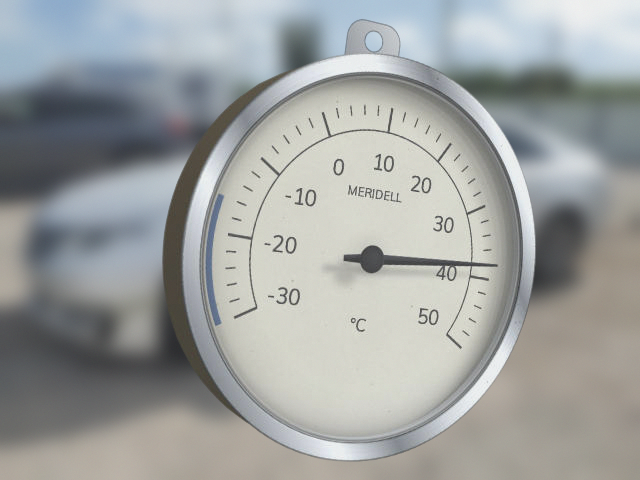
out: 38,°C
